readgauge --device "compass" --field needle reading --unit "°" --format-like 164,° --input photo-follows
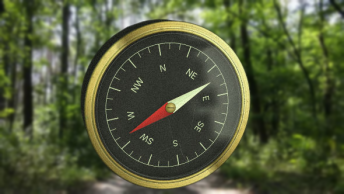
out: 250,°
